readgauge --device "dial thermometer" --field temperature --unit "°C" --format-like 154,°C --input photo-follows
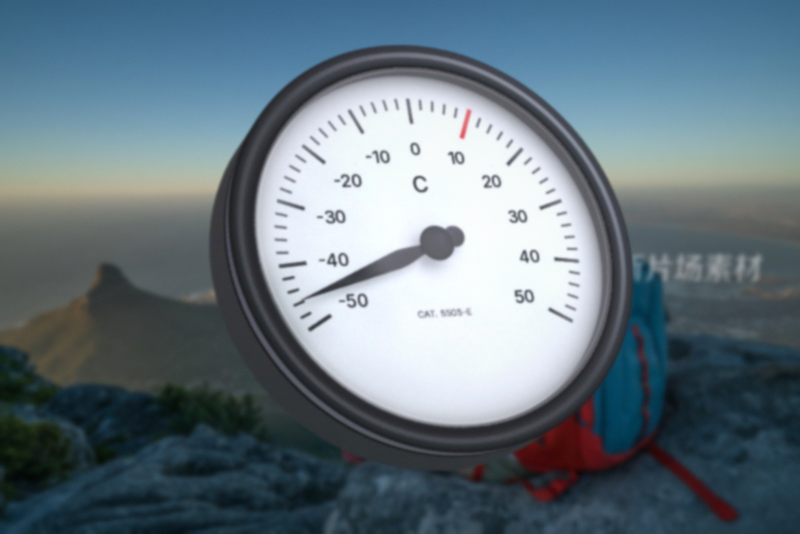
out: -46,°C
